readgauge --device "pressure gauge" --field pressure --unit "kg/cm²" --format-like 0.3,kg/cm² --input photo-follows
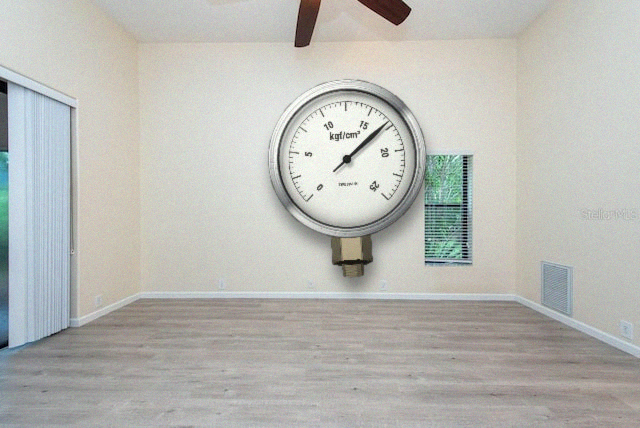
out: 17,kg/cm²
